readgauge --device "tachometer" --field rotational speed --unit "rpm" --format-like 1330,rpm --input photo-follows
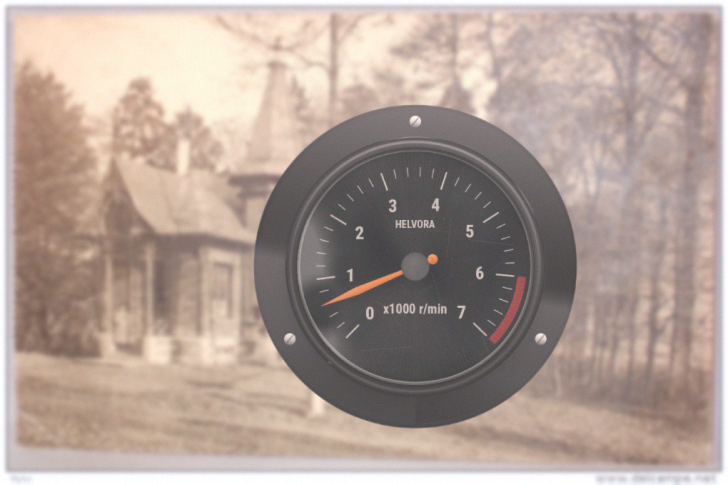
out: 600,rpm
